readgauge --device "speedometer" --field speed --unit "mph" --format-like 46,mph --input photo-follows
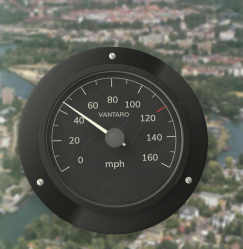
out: 45,mph
